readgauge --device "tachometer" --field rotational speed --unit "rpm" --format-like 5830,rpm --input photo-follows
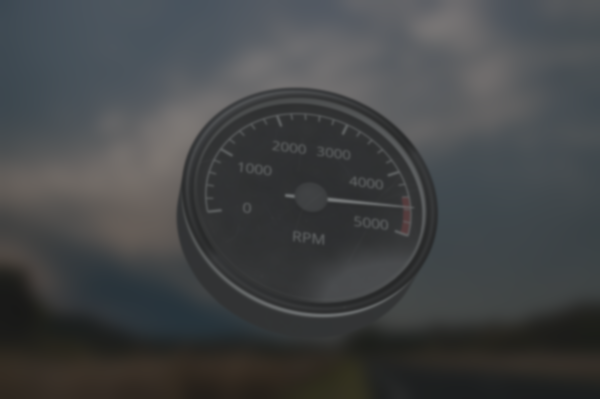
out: 4600,rpm
